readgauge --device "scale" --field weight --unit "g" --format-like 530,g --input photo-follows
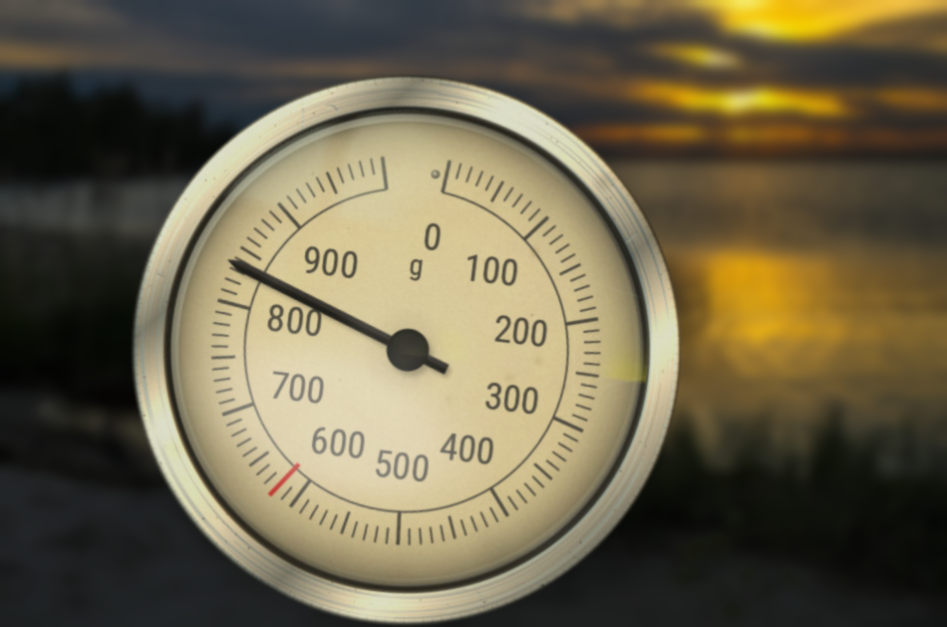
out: 835,g
